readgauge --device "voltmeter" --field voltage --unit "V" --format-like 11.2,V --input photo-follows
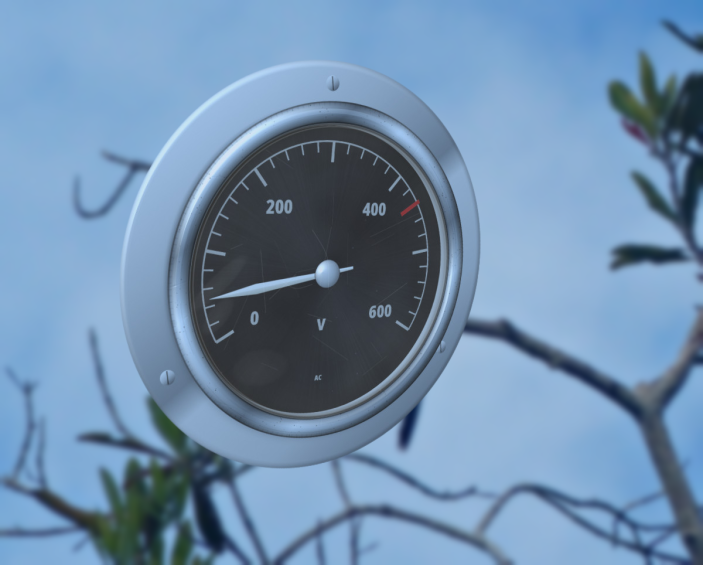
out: 50,V
